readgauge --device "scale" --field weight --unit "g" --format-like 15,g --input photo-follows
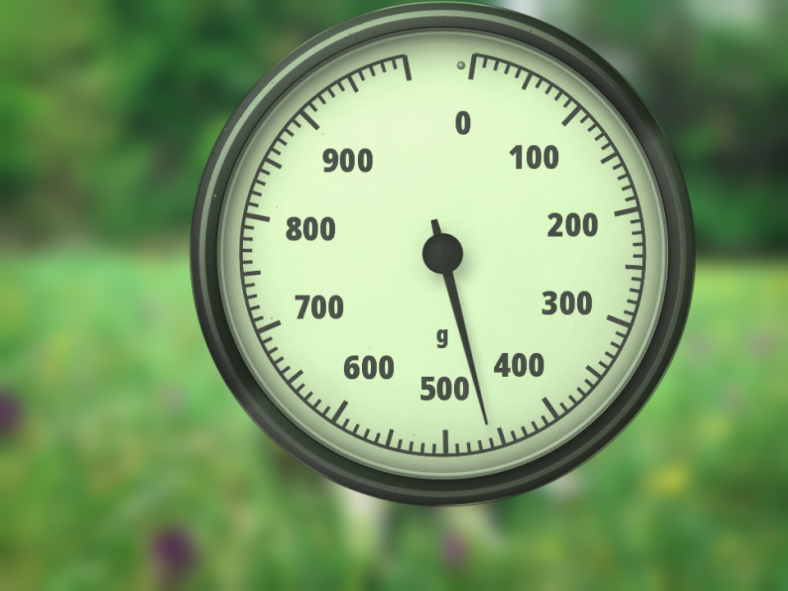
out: 460,g
